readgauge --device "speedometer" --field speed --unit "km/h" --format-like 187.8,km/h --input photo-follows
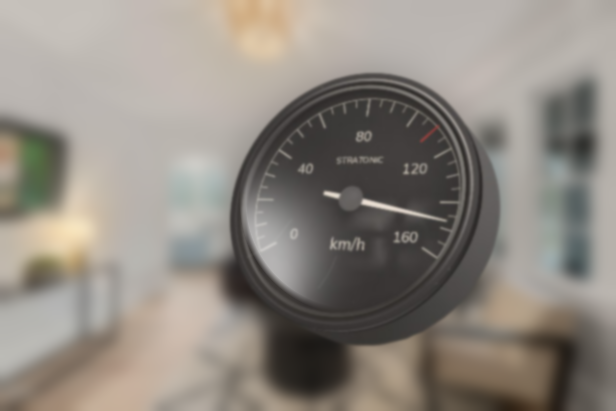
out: 147.5,km/h
